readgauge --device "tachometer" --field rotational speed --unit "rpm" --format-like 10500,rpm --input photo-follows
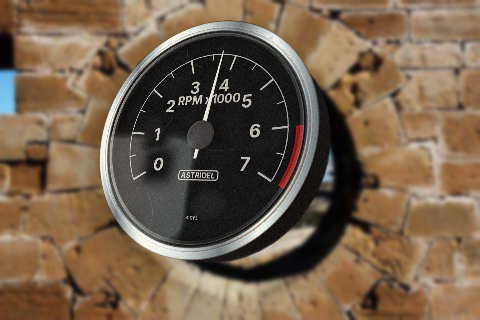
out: 3750,rpm
